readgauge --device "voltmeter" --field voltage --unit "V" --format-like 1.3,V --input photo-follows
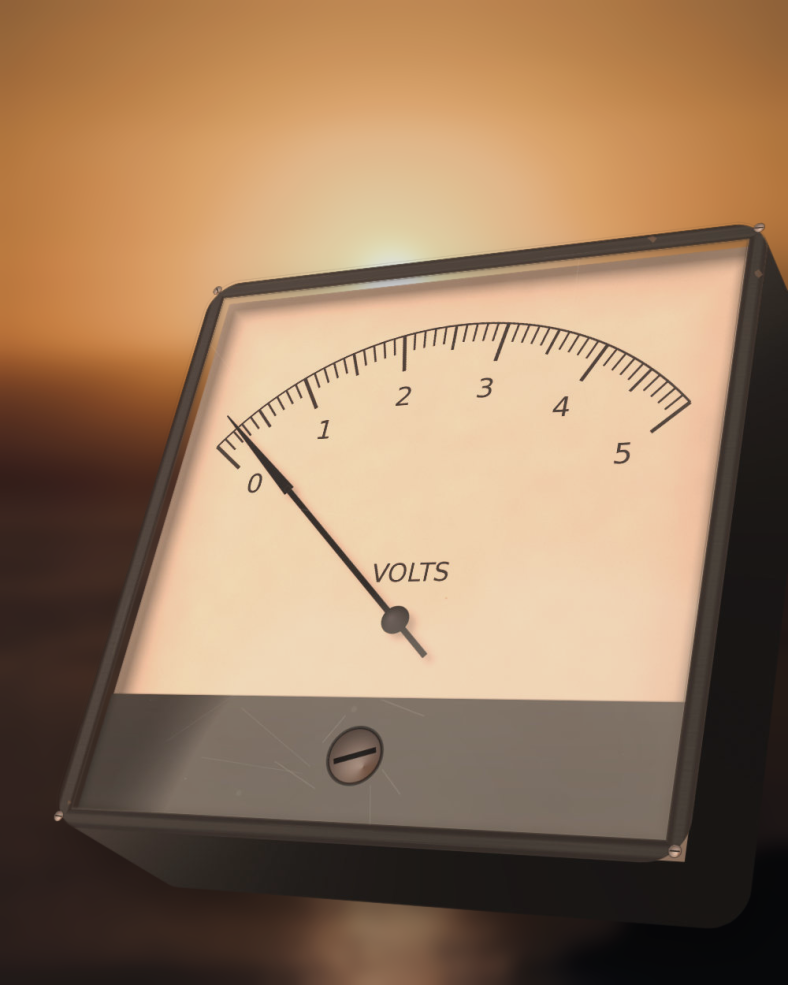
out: 0.25,V
